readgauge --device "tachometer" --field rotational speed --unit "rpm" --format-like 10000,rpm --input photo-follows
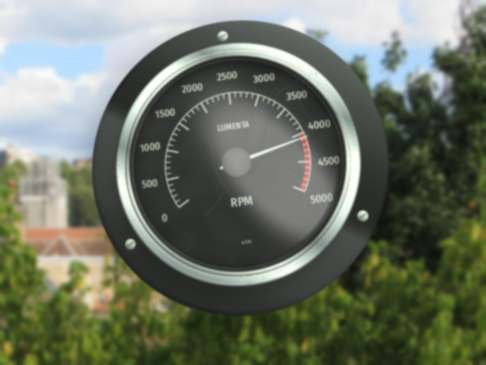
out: 4100,rpm
